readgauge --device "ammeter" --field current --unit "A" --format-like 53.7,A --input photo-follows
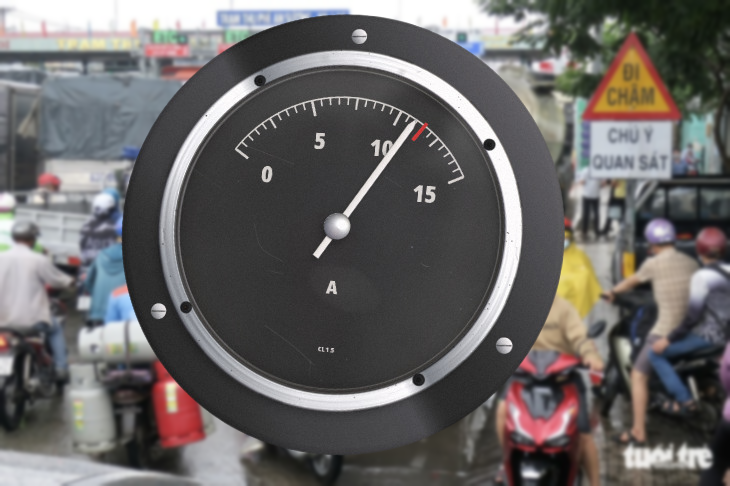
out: 11,A
